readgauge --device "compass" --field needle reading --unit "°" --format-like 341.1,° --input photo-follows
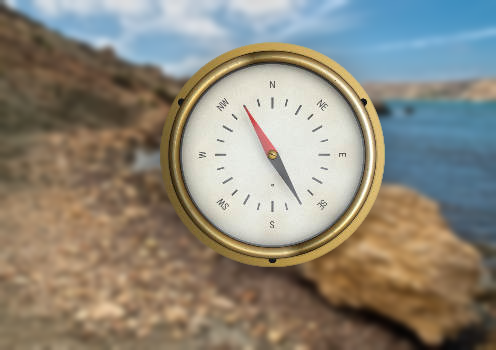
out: 330,°
